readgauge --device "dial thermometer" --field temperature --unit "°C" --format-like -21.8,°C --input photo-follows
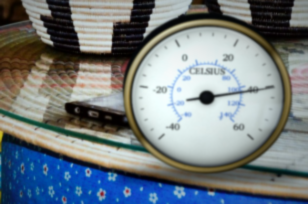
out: 40,°C
